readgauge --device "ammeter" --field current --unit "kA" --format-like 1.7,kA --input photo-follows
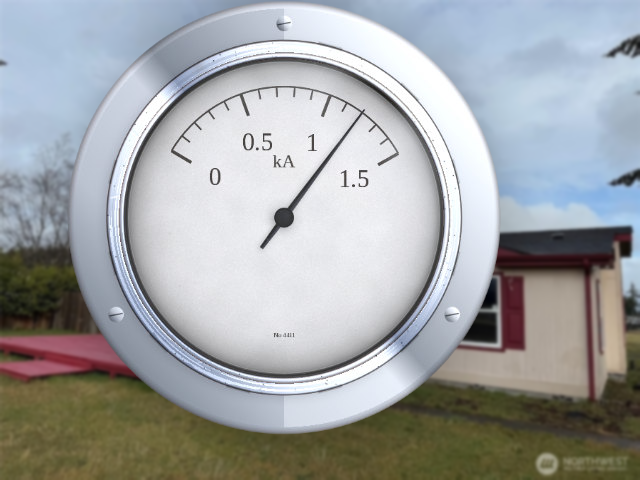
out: 1.2,kA
